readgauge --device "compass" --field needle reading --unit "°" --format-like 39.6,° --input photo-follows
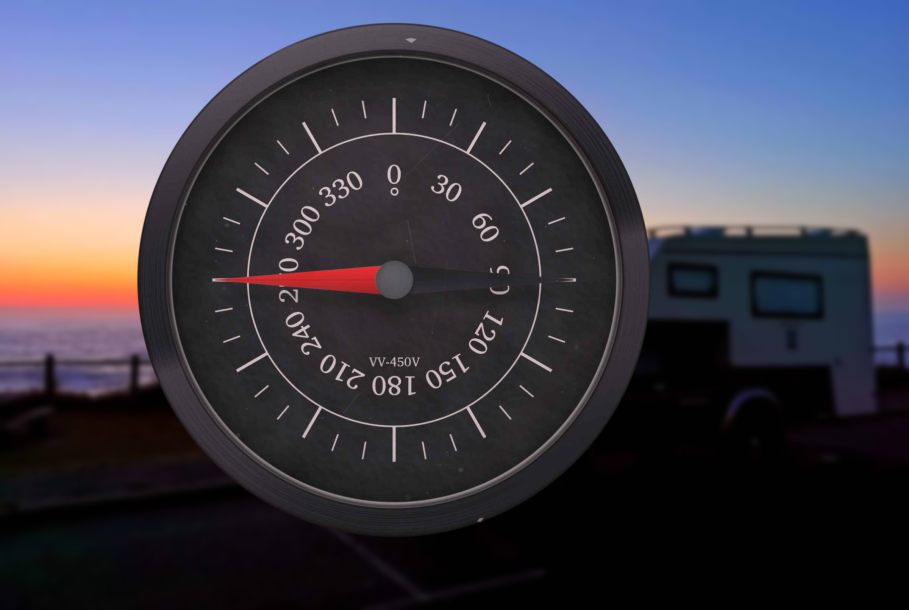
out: 270,°
